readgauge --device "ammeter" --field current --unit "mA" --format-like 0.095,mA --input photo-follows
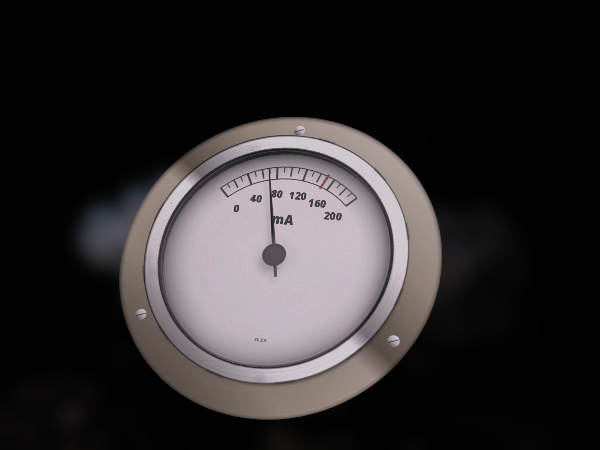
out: 70,mA
